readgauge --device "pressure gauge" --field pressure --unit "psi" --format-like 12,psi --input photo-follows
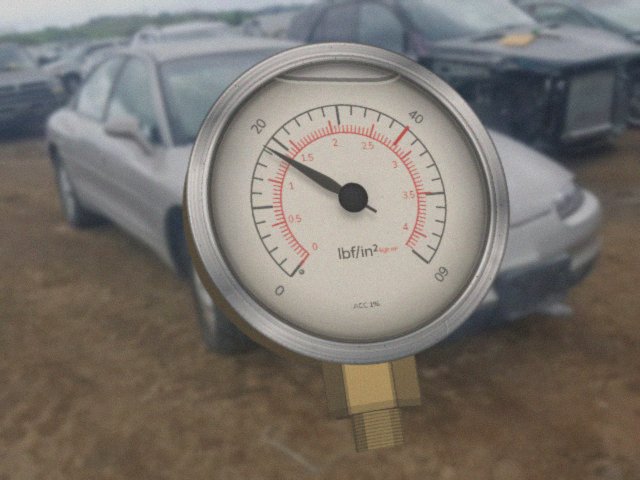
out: 18,psi
